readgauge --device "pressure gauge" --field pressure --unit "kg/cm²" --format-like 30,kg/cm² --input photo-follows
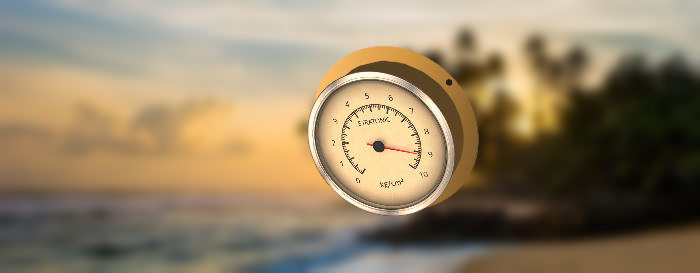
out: 9,kg/cm²
